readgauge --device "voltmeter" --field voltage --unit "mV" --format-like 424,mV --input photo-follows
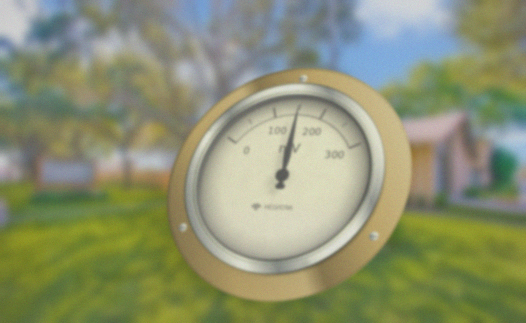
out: 150,mV
